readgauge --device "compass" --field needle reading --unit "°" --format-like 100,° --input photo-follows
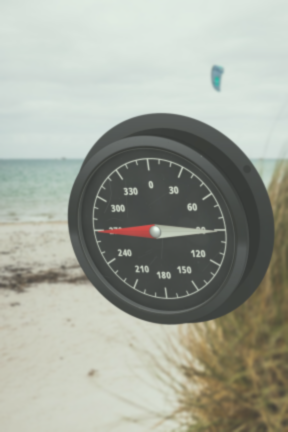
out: 270,°
